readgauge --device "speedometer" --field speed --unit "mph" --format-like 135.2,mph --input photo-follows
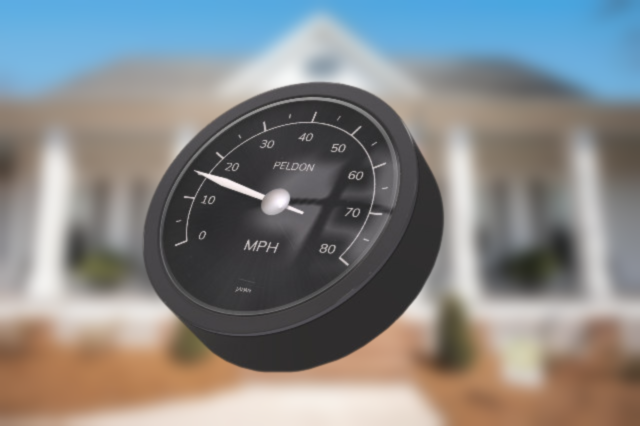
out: 15,mph
